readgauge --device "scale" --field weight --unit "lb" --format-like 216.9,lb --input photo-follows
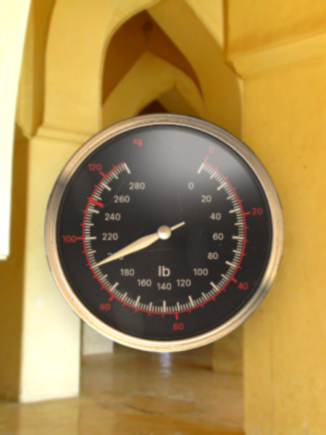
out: 200,lb
